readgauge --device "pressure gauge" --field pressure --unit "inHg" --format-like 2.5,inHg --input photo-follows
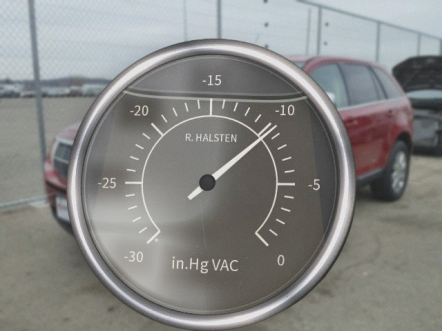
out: -9.5,inHg
